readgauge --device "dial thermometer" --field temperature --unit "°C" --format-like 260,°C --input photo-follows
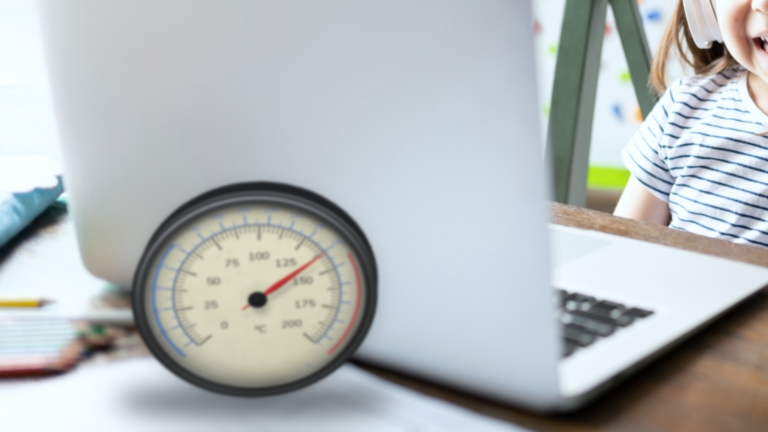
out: 137.5,°C
